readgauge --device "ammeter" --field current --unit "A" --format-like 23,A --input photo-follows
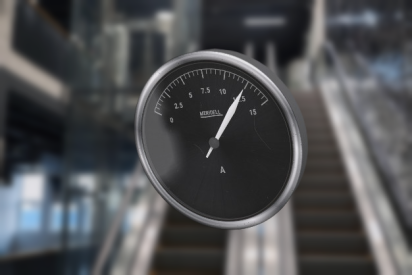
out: 12.5,A
